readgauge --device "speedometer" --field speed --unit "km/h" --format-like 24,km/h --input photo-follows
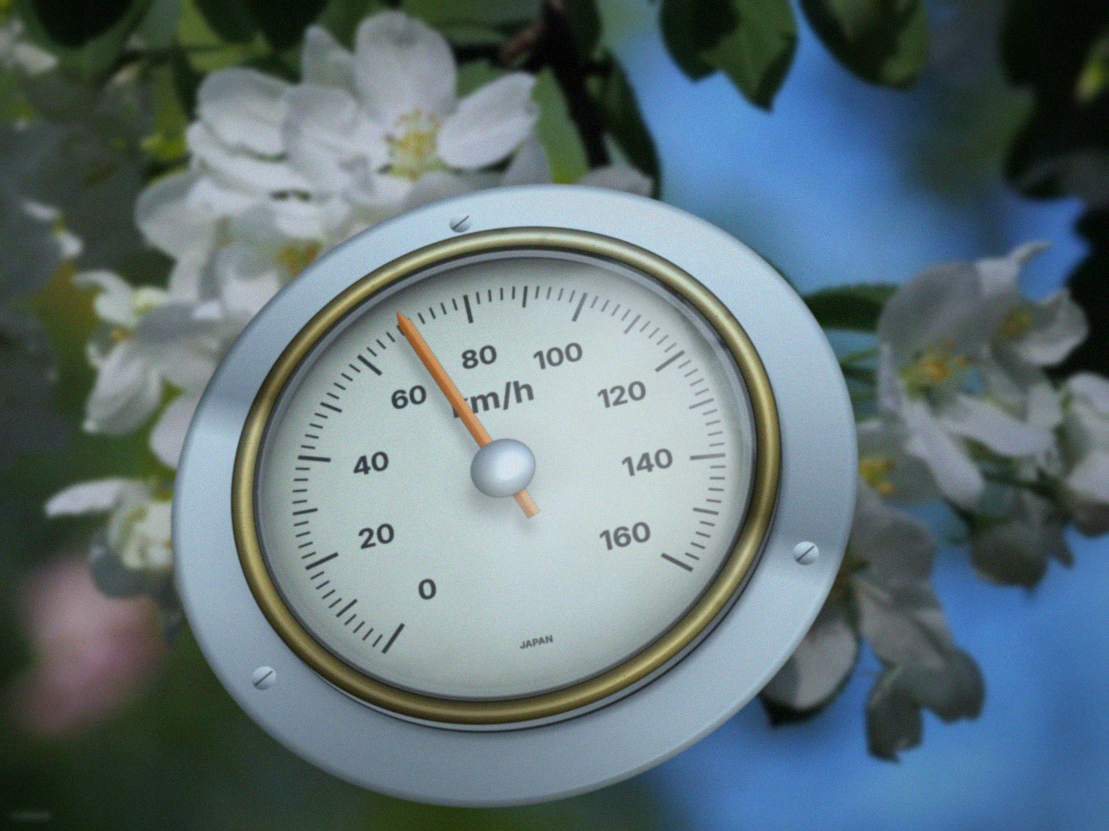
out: 69,km/h
